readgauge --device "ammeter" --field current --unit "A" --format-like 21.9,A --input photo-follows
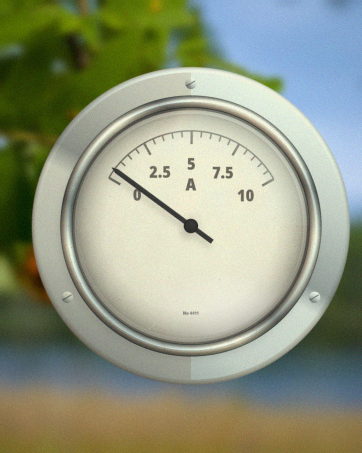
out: 0.5,A
